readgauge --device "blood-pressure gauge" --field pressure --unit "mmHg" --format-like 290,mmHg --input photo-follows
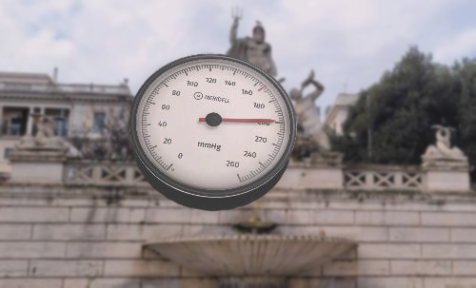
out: 200,mmHg
